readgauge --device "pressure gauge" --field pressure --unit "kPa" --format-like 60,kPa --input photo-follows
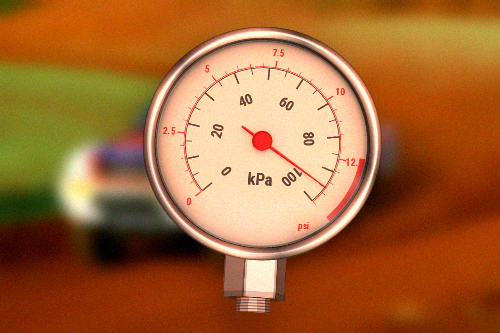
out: 95,kPa
